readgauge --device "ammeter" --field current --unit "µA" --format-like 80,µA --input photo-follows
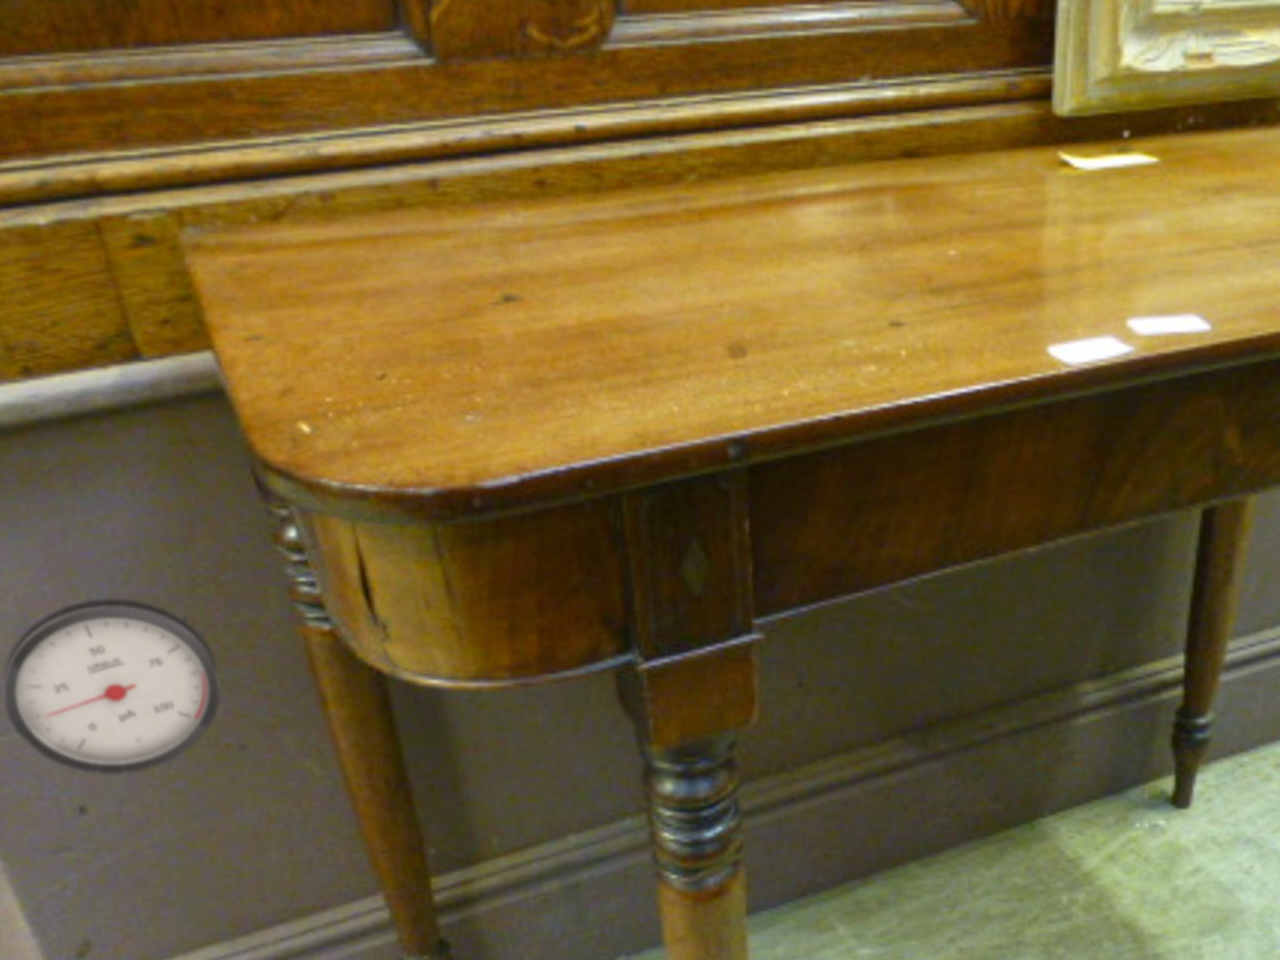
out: 15,µA
